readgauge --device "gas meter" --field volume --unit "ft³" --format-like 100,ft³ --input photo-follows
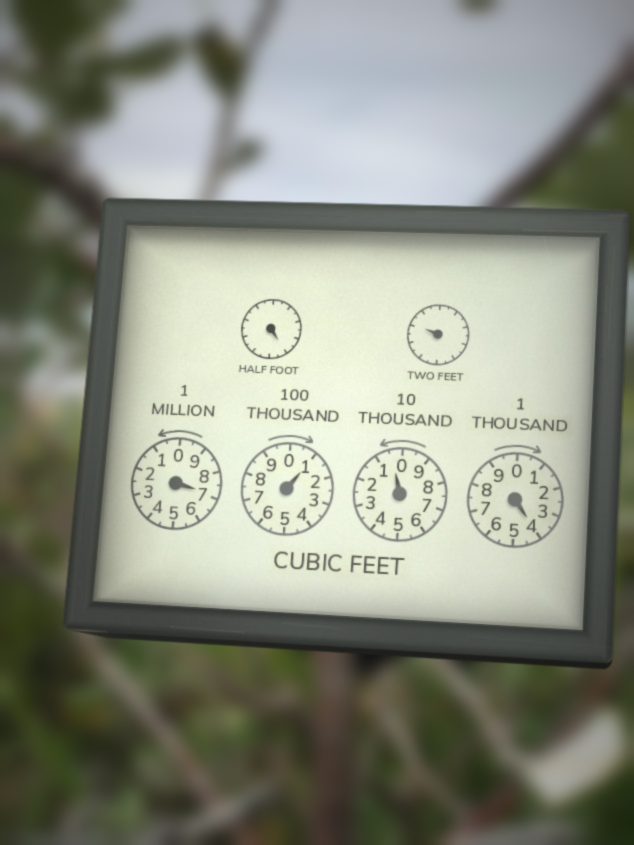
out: 710400,ft³
